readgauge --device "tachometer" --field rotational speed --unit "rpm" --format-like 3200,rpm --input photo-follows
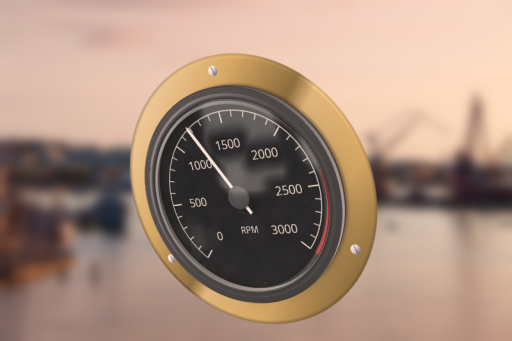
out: 1200,rpm
